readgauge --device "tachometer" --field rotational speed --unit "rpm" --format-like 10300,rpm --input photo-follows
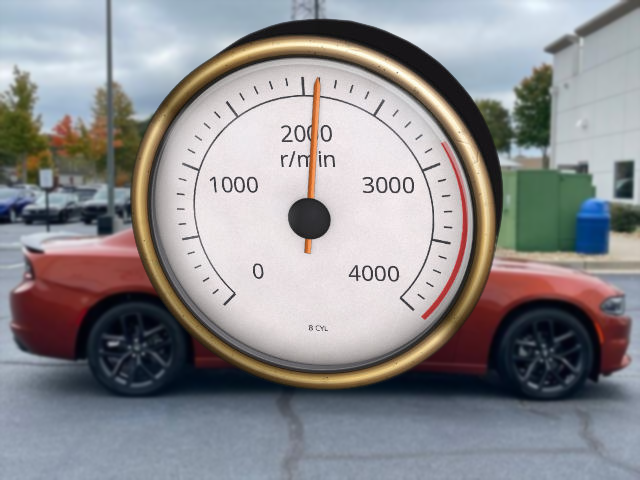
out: 2100,rpm
